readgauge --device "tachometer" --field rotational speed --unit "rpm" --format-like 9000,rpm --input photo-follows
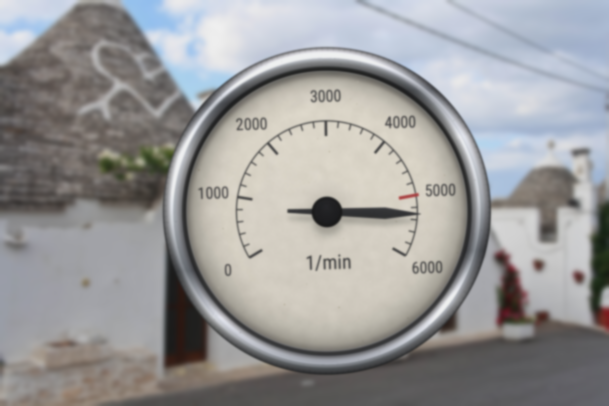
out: 5300,rpm
